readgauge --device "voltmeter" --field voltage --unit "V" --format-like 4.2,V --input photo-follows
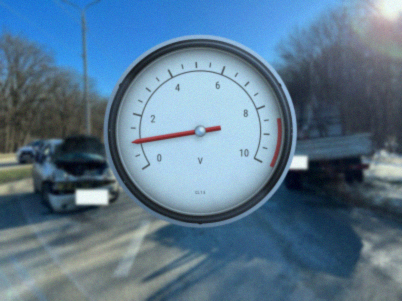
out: 1,V
